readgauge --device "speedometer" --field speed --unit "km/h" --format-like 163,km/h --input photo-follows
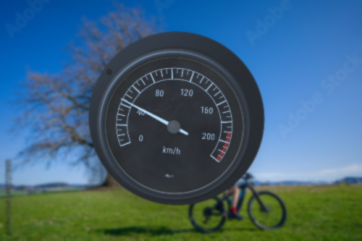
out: 45,km/h
